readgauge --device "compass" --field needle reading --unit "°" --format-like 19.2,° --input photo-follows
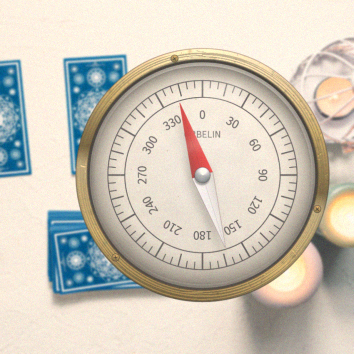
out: 342.5,°
